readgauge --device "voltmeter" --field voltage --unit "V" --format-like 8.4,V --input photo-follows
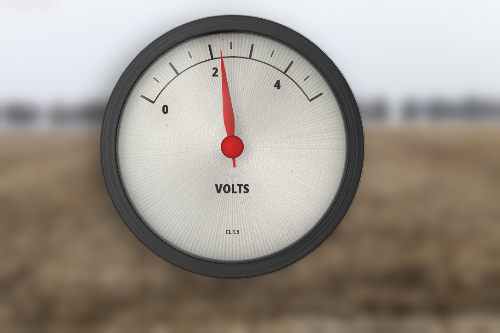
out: 2.25,V
